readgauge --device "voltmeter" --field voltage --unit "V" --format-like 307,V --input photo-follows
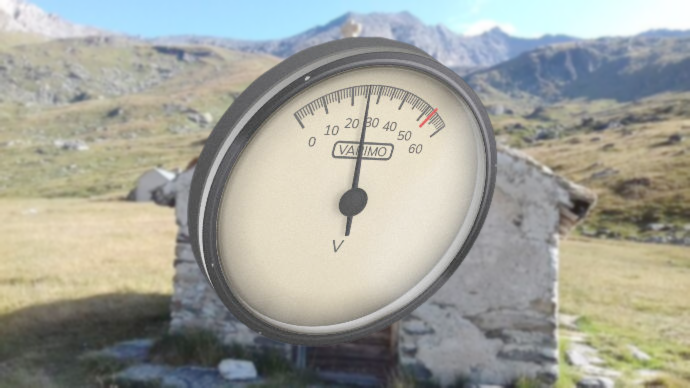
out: 25,V
